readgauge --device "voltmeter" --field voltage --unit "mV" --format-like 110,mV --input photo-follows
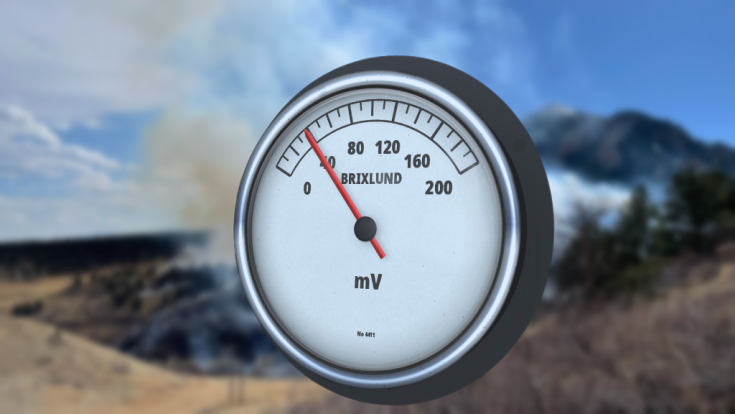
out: 40,mV
